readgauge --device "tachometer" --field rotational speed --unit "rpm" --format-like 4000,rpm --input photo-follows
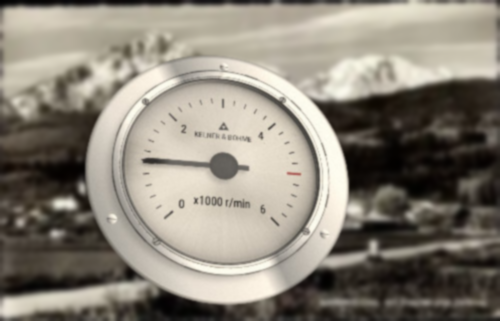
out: 1000,rpm
